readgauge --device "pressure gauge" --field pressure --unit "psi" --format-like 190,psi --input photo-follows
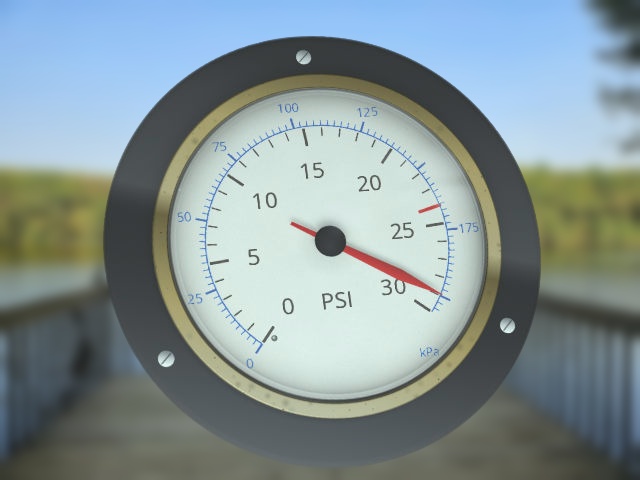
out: 29,psi
